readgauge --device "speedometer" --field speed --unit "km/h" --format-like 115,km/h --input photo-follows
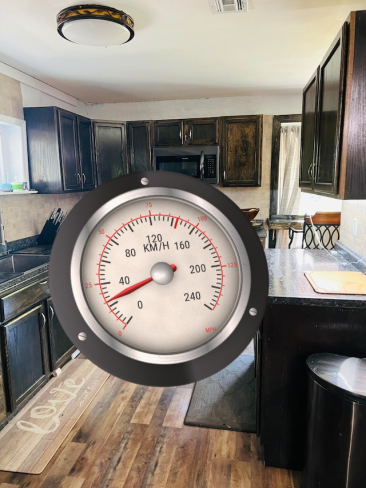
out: 24,km/h
